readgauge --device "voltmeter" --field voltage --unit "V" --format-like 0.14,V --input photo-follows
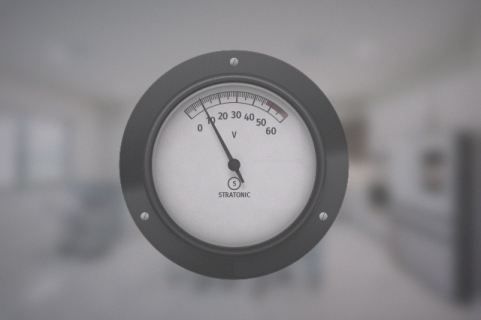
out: 10,V
